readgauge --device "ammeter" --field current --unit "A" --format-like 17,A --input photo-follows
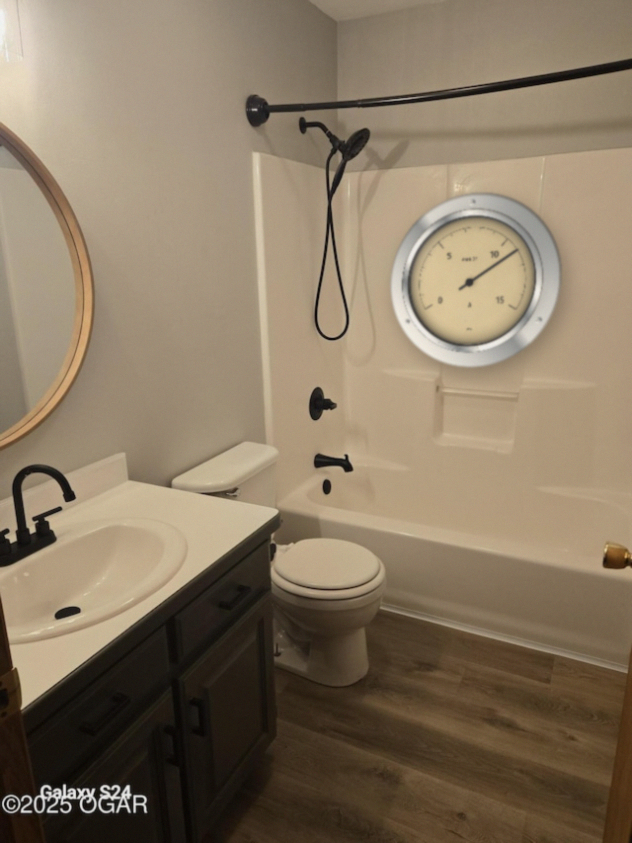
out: 11,A
